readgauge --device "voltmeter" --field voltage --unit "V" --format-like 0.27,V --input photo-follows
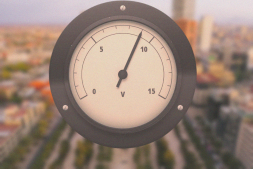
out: 9,V
